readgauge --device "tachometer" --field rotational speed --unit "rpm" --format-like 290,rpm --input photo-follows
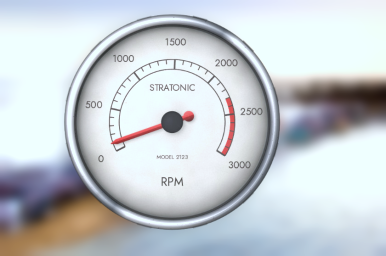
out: 100,rpm
